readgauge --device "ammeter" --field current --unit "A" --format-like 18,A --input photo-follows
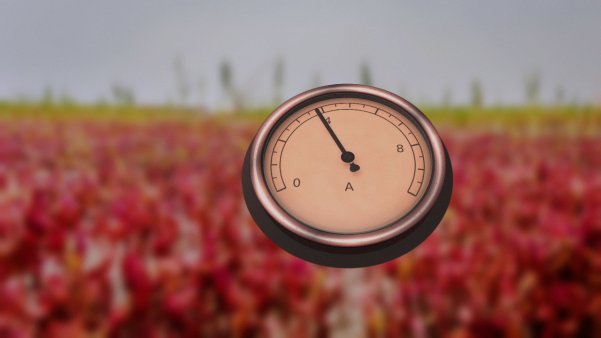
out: 3.75,A
